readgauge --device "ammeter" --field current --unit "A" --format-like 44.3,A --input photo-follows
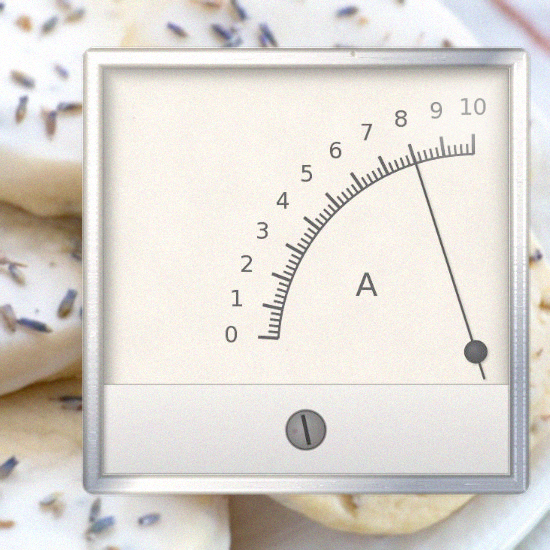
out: 8,A
